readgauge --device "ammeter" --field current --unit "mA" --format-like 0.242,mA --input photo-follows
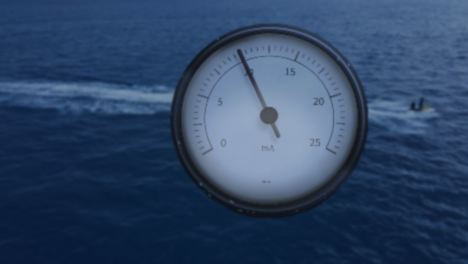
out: 10,mA
